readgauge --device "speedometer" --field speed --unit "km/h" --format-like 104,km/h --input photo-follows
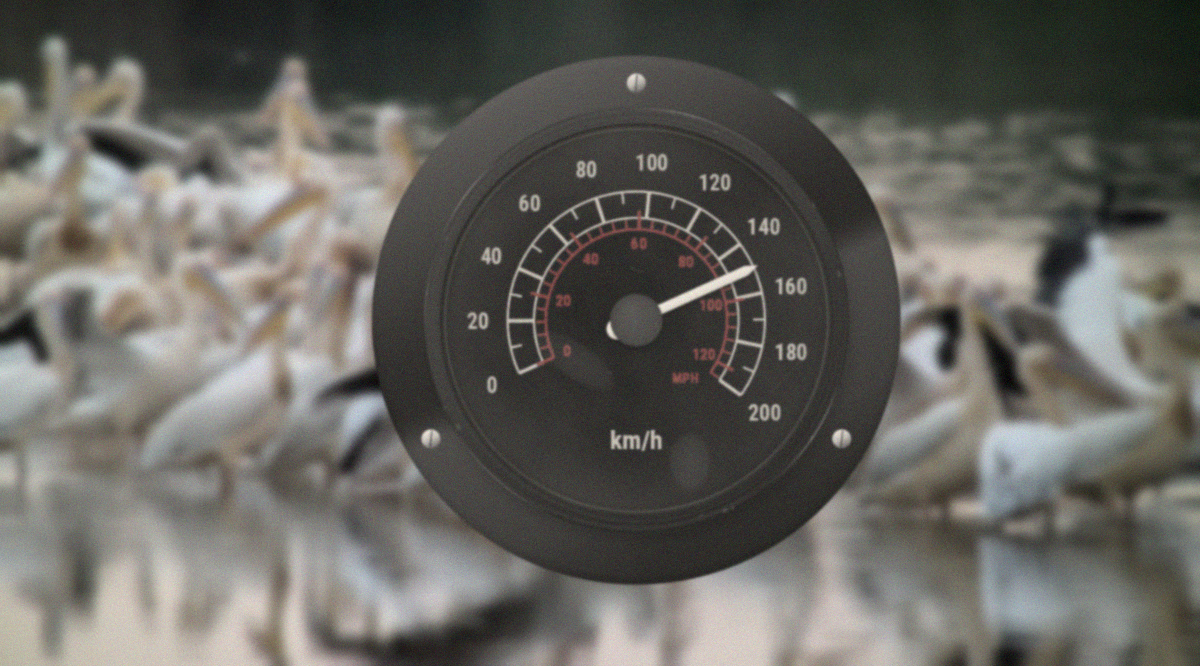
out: 150,km/h
